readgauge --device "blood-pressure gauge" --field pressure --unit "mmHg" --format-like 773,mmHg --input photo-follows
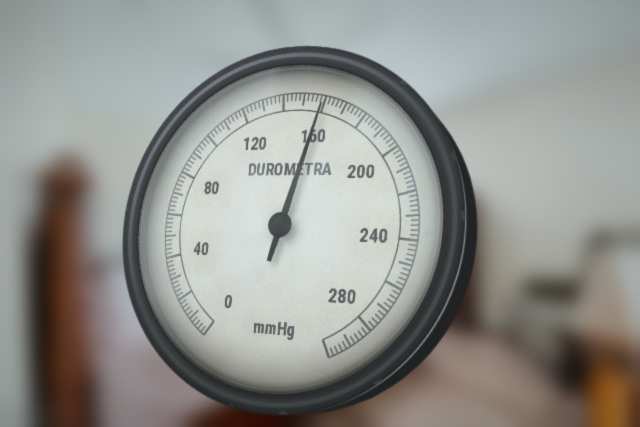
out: 160,mmHg
